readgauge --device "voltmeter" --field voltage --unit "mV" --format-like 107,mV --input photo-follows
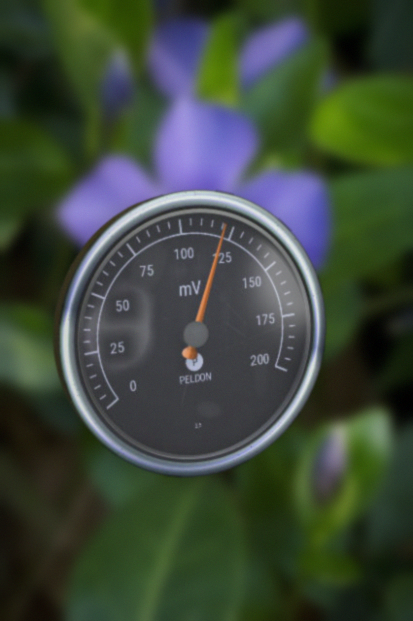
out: 120,mV
